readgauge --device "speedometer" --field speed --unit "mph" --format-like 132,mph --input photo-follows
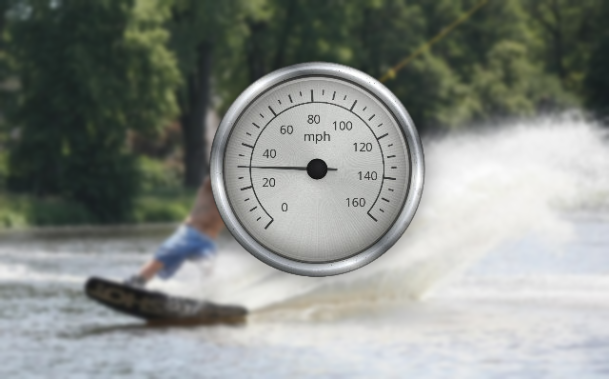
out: 30,mph
